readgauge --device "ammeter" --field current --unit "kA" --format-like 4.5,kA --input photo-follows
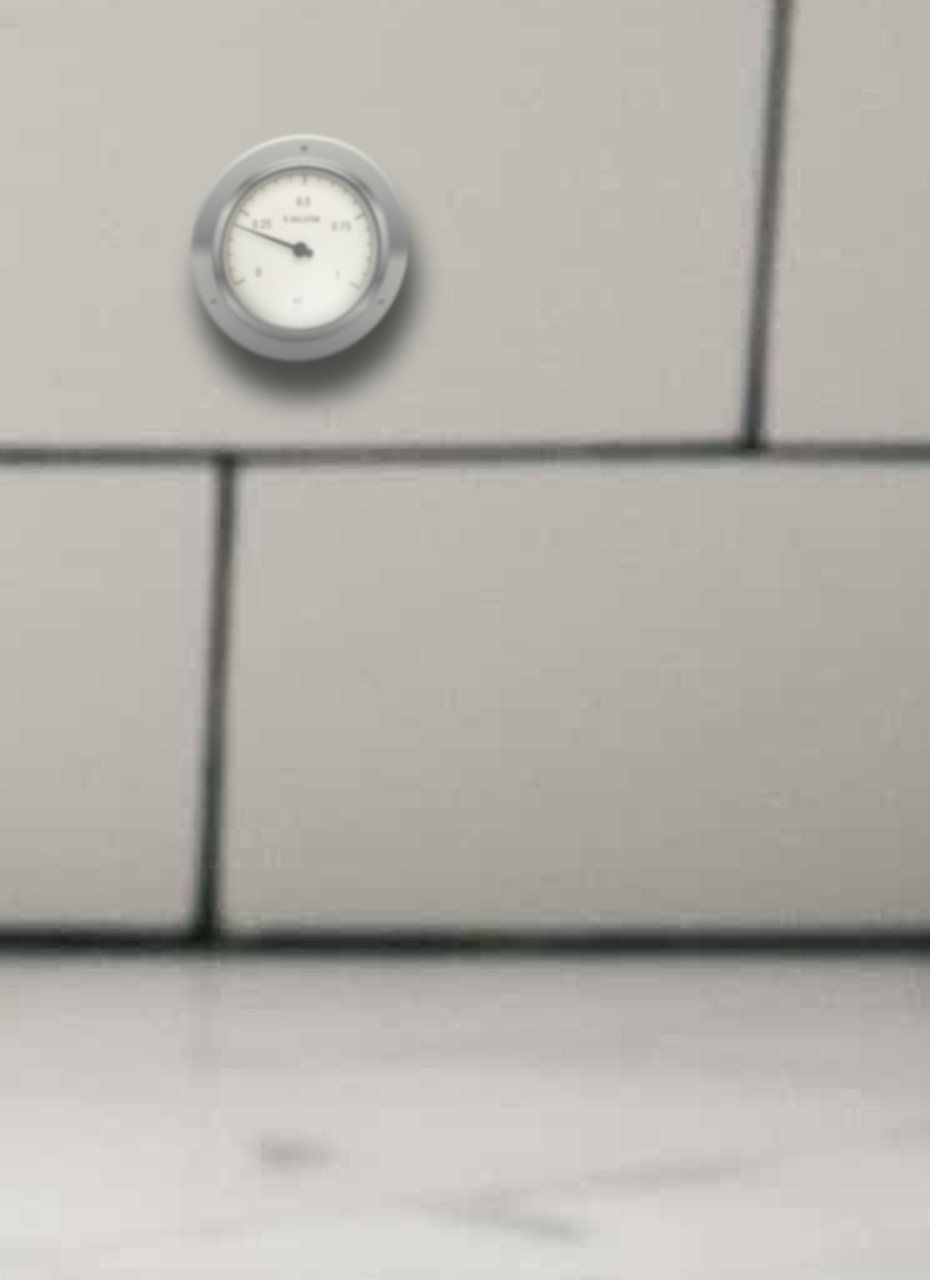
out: 0.2,kA
